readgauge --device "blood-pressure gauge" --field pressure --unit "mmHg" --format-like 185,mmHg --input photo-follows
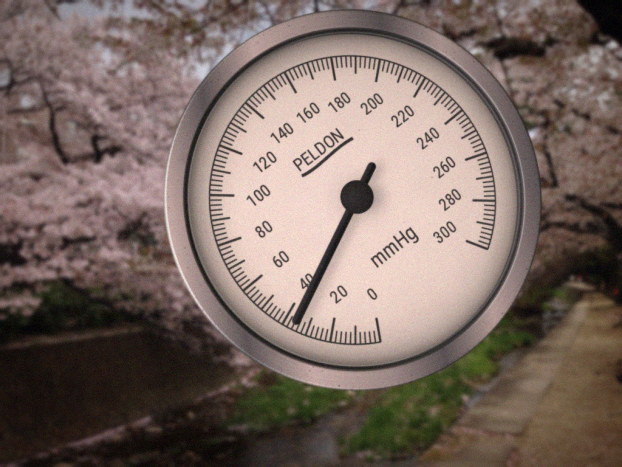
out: 36,mmHg
